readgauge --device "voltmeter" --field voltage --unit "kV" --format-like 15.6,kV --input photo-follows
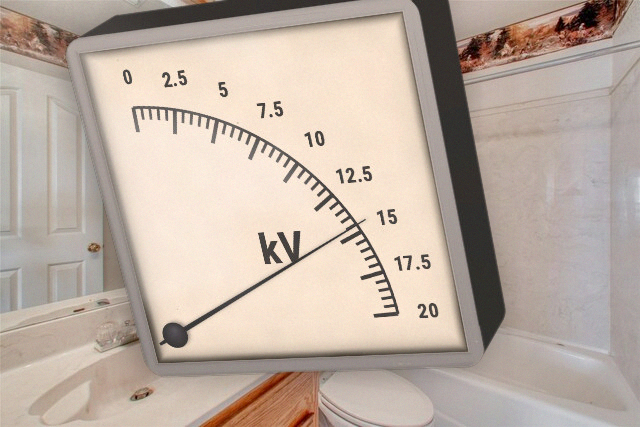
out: 14.5,kV
